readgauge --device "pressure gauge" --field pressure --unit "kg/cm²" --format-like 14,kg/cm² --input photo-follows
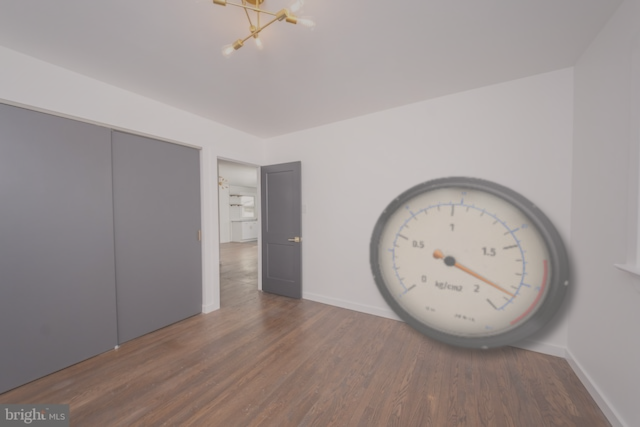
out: 1.85,kg/cm²
